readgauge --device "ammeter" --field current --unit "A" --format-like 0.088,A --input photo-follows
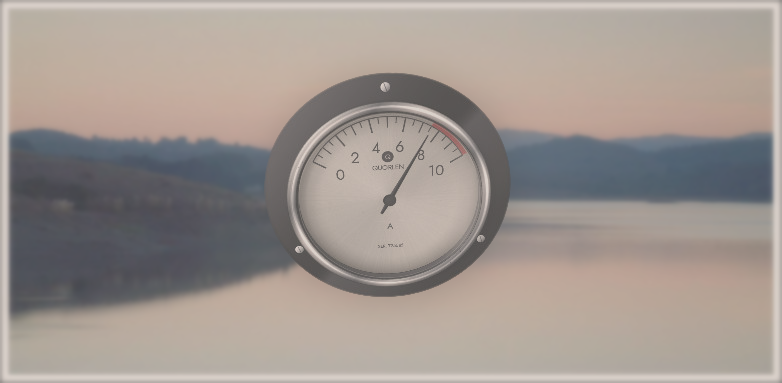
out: 7.5,A
